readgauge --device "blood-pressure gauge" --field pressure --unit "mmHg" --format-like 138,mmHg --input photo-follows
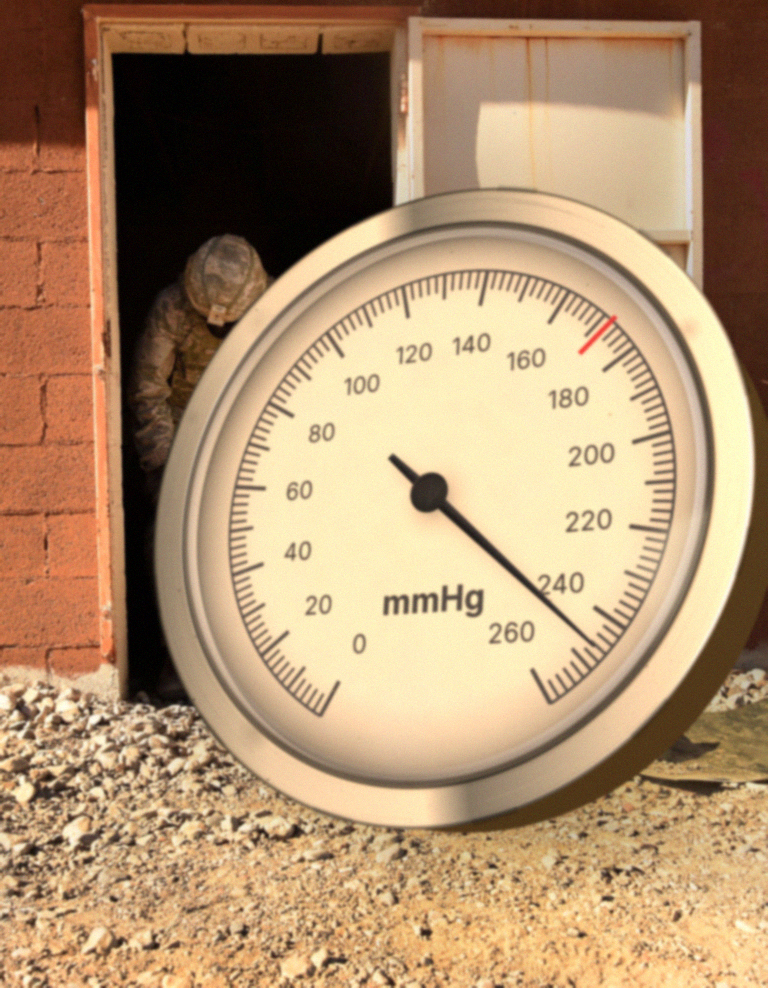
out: 246,mmHg
